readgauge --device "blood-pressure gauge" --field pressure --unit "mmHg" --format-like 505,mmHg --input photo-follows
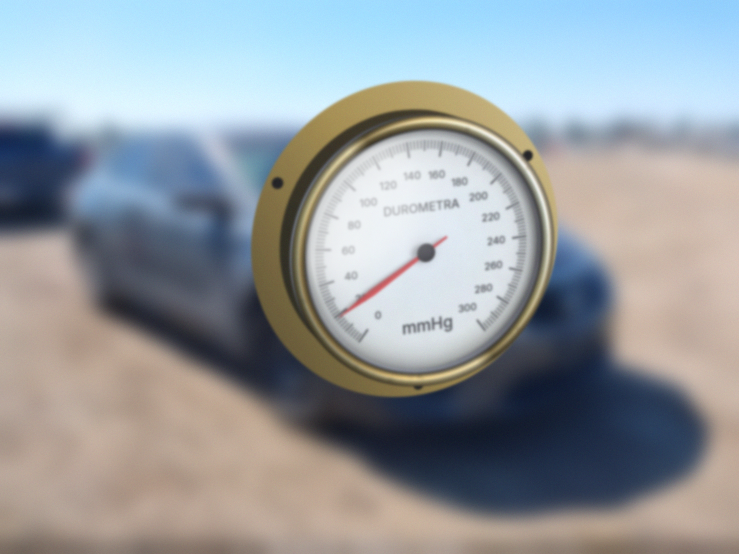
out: 20,mmHg
